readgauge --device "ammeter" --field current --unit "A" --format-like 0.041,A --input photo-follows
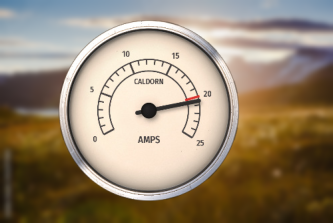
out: 20.5,A
